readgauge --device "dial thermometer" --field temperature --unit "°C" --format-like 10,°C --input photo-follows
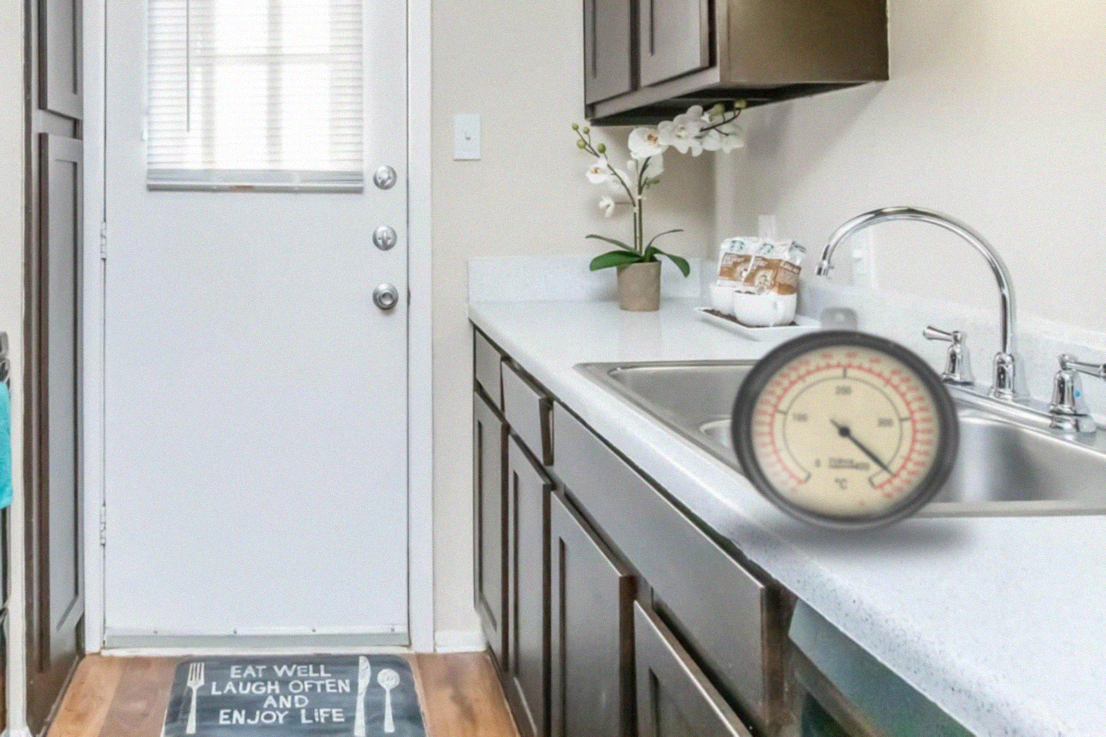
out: 375,°C
